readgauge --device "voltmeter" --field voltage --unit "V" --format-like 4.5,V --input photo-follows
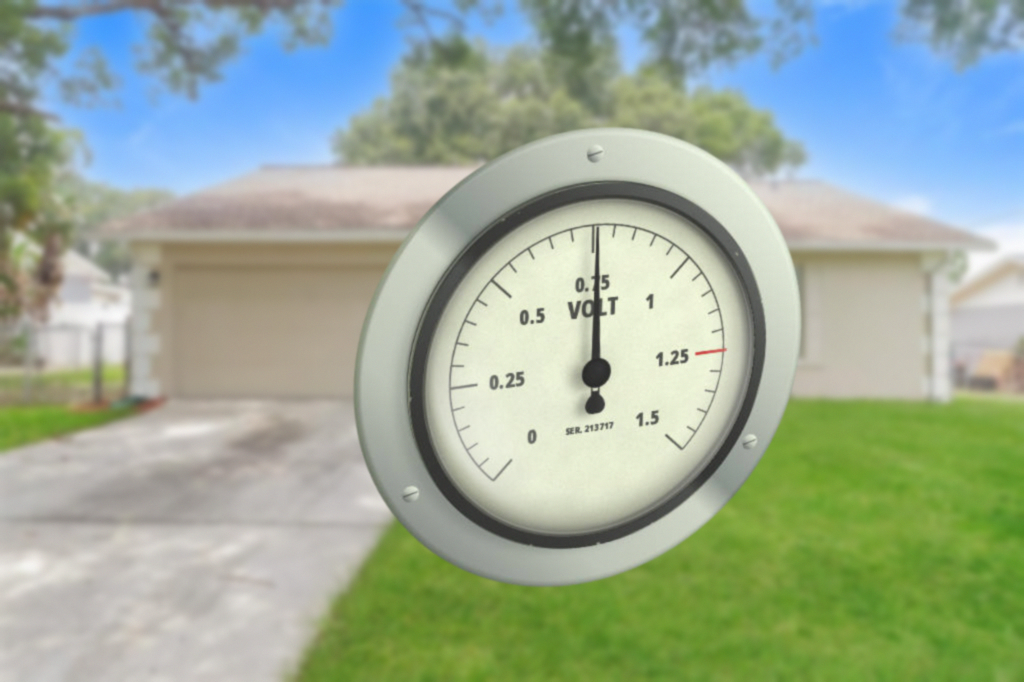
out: 0.75,V
